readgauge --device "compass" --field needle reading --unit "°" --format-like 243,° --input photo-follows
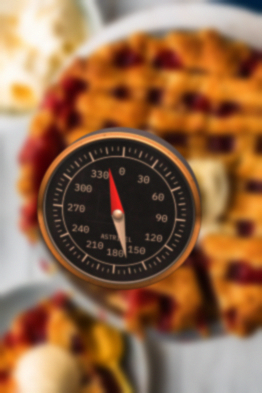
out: 345,°
